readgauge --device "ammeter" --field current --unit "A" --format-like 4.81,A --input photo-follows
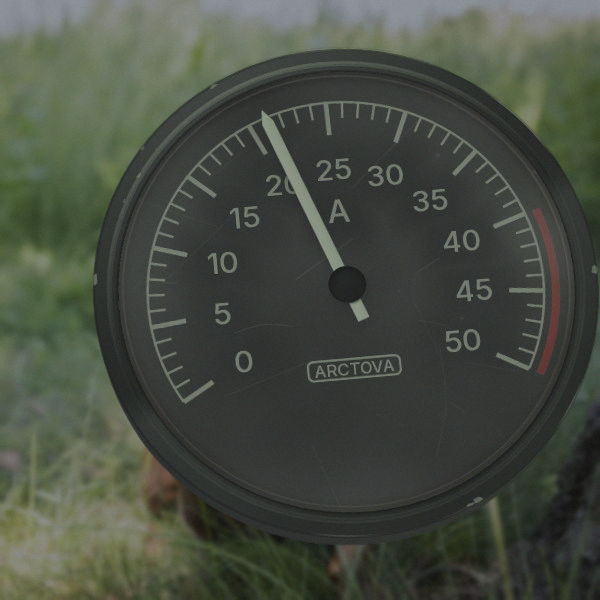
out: 21,A
